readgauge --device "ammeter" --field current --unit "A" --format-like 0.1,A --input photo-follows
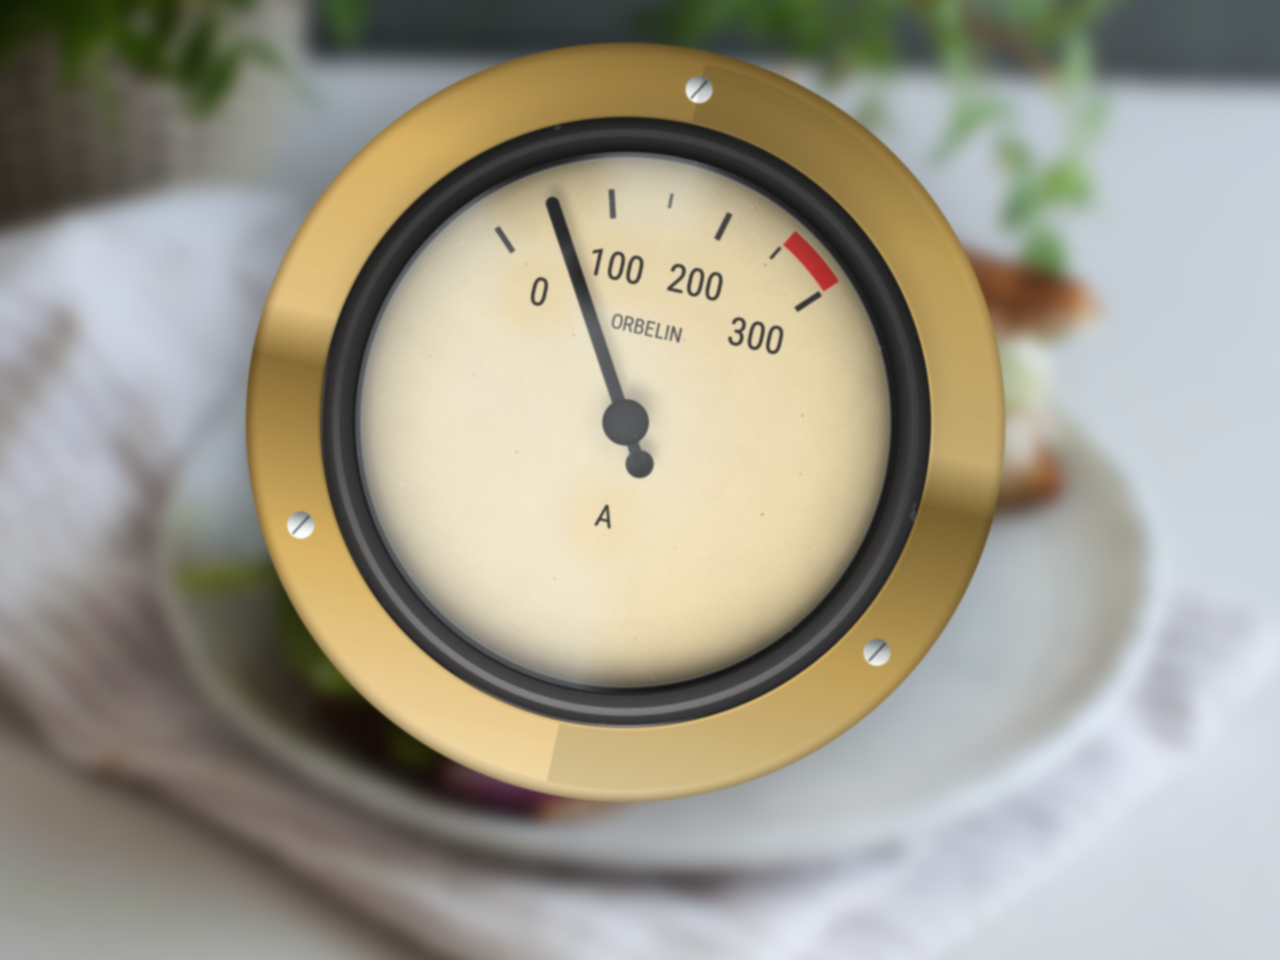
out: 50,A
